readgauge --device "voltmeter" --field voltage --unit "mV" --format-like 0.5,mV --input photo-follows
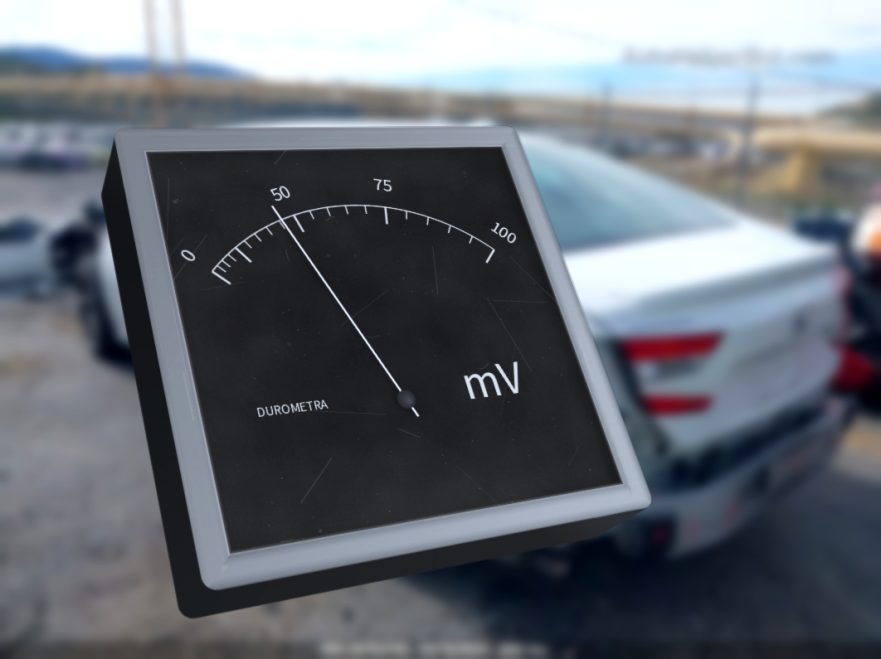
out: 45,mV
